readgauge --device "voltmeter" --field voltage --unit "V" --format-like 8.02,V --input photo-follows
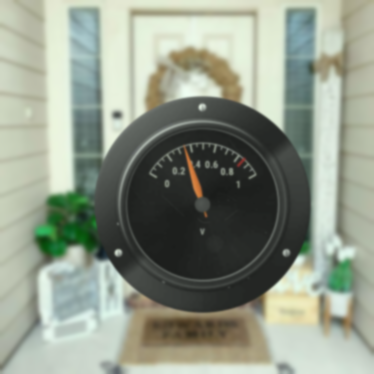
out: 0.35,V
